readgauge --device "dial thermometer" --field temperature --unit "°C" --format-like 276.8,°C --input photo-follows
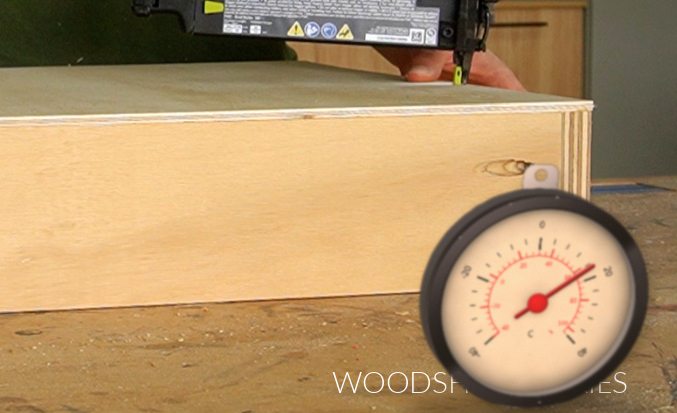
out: 16,°C
